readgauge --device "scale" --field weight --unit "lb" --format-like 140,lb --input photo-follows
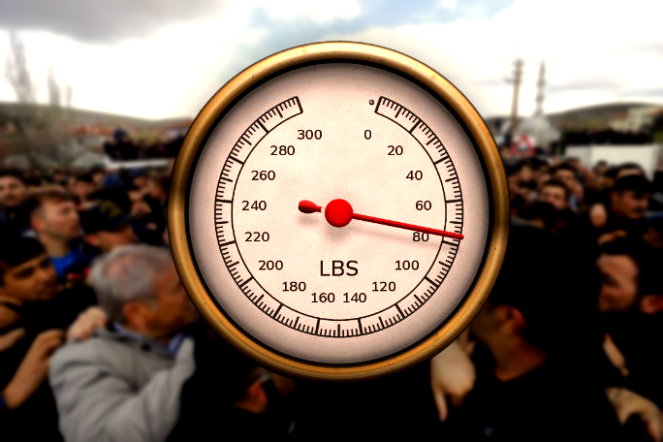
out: 76,lb
